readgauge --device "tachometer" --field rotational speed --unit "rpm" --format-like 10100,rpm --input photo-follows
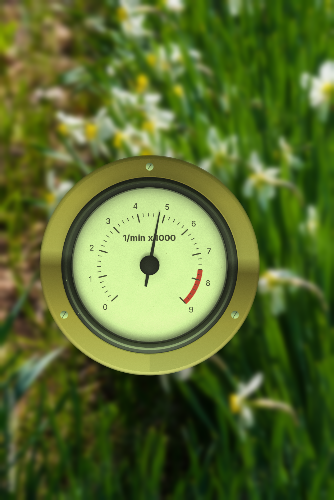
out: 4800,rpm
